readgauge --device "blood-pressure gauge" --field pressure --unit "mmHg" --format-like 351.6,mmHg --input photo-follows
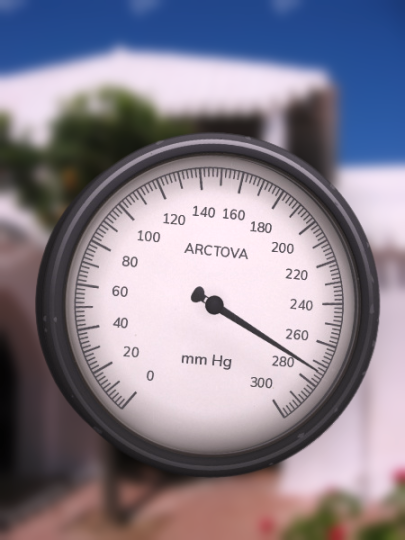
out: 274,mmHg
